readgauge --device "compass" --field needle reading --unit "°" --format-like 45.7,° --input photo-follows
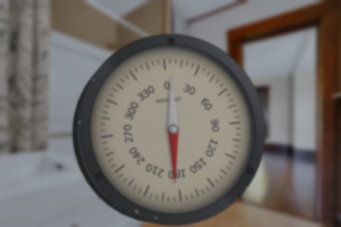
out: 185,°
